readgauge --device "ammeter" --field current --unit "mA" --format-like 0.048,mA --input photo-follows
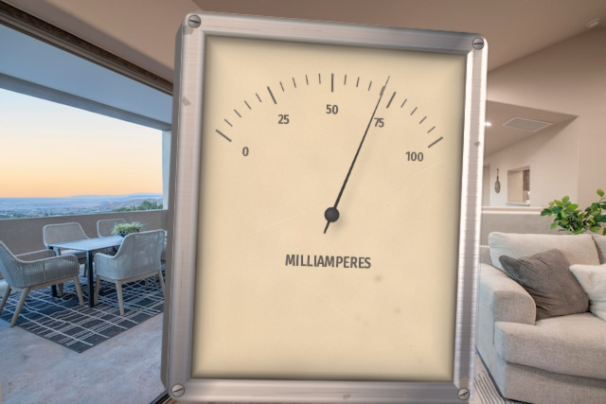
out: 70,mA
